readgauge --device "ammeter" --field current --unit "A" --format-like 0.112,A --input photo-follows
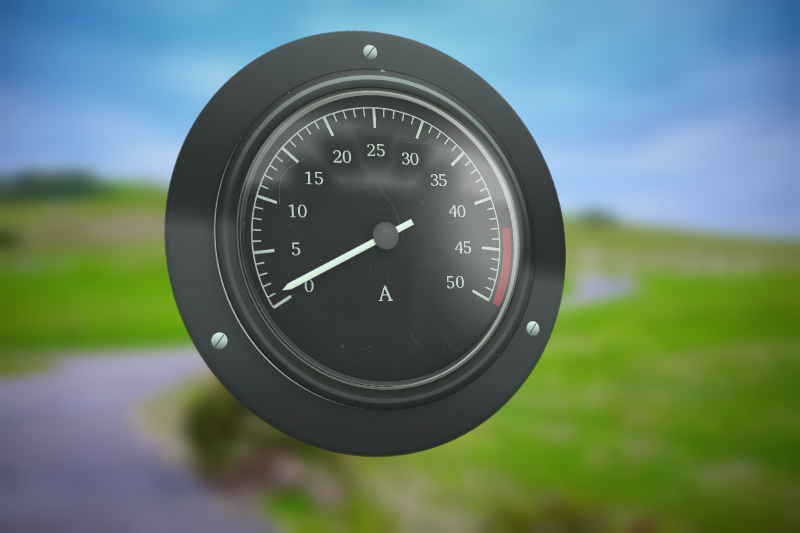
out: 1,A
